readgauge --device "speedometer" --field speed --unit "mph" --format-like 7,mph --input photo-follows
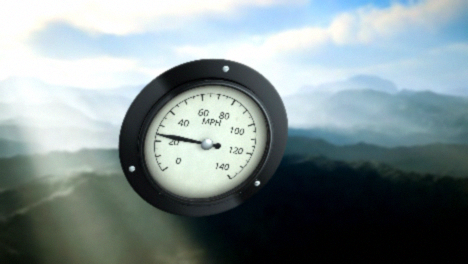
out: 25,mph
